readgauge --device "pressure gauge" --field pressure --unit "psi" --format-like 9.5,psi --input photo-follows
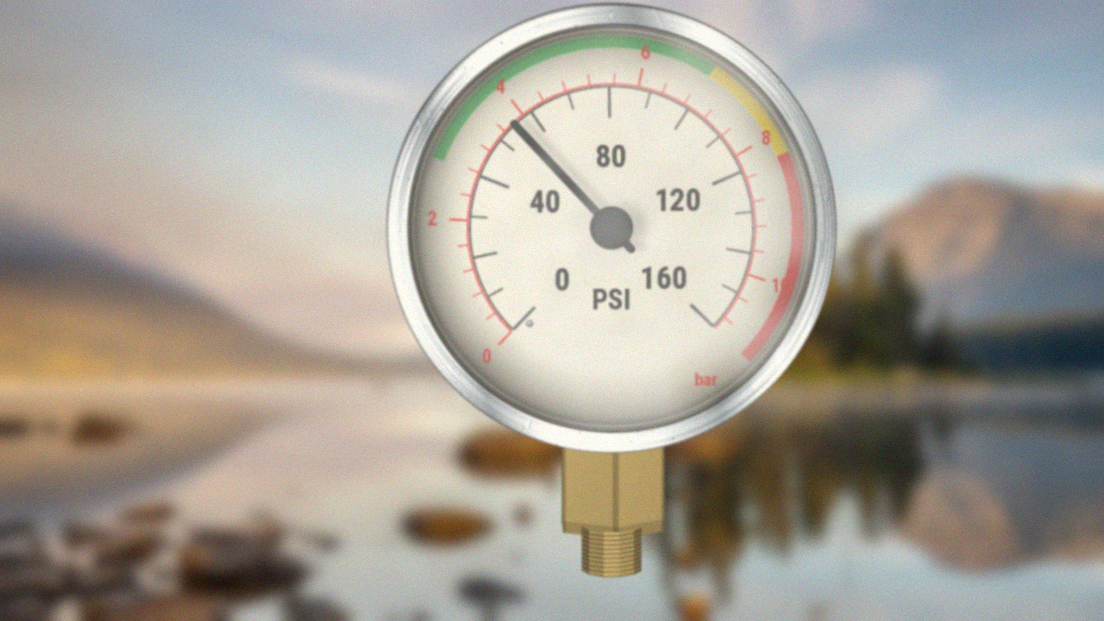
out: 55,psi
